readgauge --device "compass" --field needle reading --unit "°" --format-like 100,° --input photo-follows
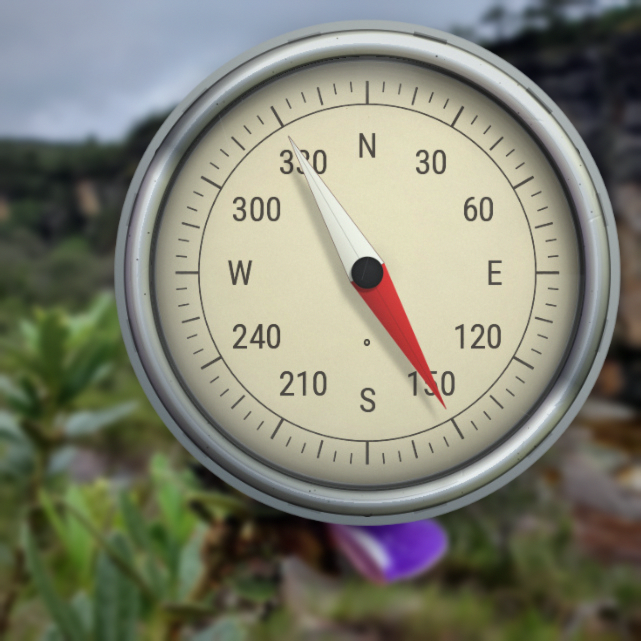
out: 150,°
